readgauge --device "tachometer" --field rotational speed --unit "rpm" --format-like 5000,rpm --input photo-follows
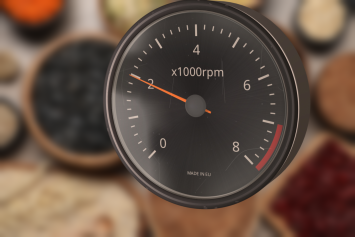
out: 2000,rpm
